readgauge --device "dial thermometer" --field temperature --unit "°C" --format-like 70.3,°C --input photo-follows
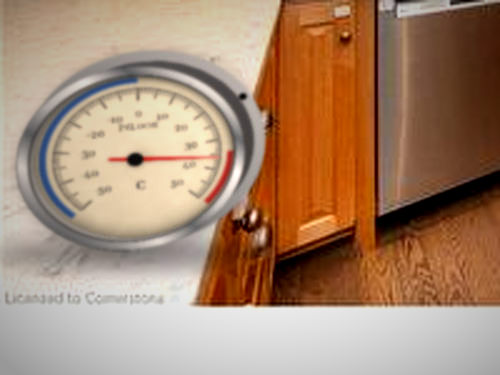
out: 35,°C
